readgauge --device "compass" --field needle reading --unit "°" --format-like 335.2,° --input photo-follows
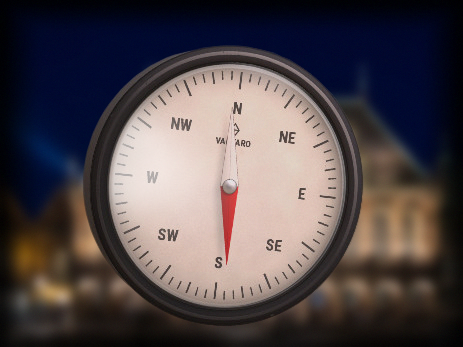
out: 175,°
